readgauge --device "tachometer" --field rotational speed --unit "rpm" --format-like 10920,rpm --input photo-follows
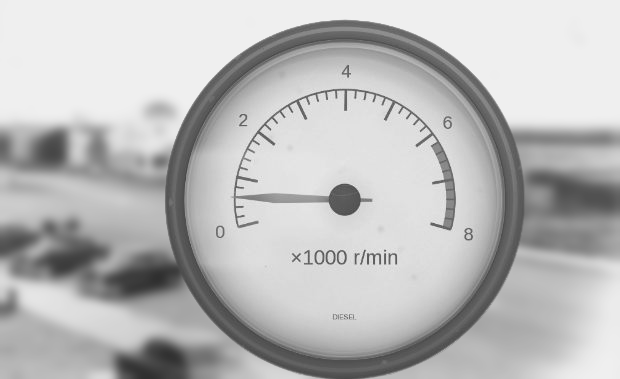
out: 600,rpm
